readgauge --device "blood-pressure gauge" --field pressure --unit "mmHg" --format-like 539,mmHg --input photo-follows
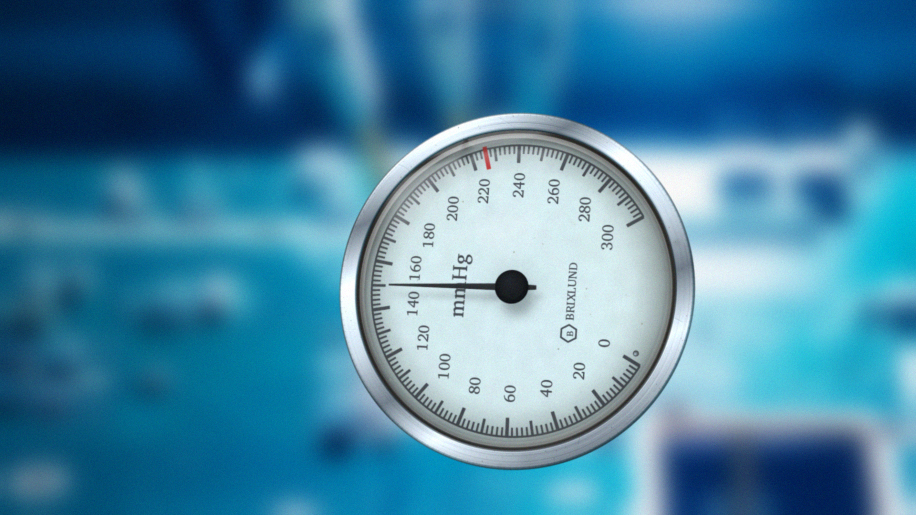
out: 150,mmHg
